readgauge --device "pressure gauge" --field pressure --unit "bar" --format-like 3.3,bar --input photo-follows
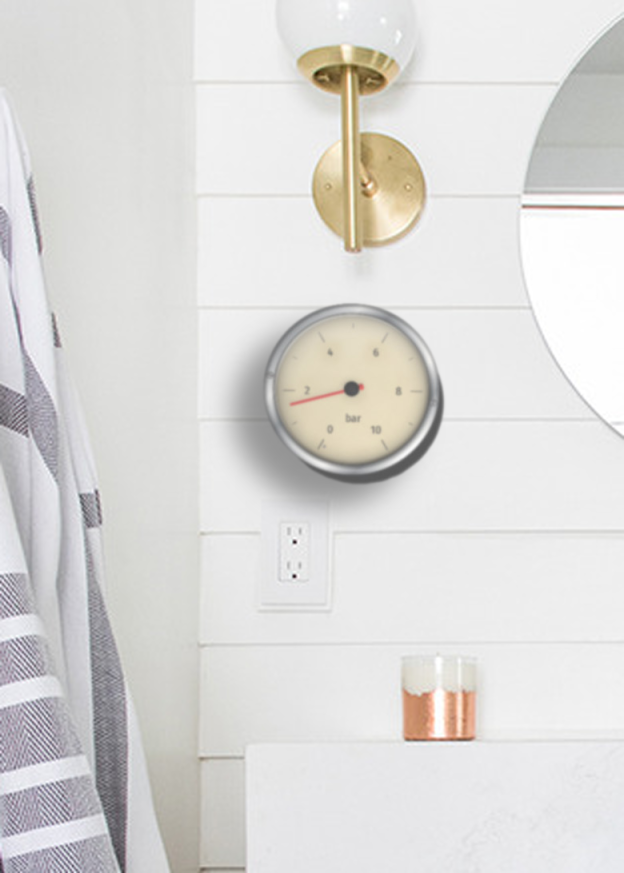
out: 1.5,bar
